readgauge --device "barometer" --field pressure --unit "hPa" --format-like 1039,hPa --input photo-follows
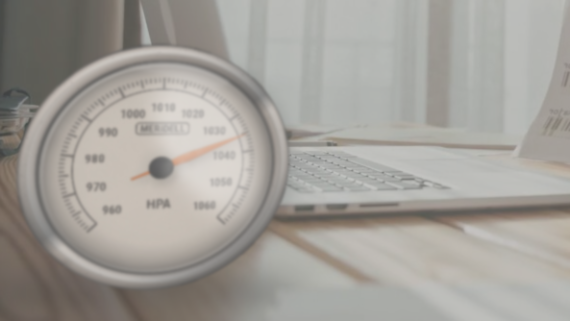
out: 1035,hPa
